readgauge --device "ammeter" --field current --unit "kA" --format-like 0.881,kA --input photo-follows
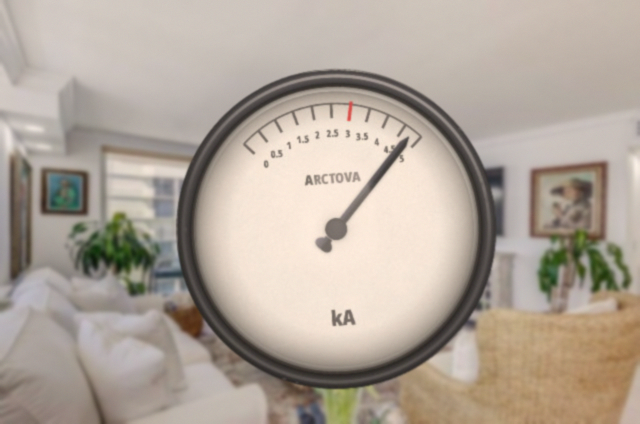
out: 4.75,kA
